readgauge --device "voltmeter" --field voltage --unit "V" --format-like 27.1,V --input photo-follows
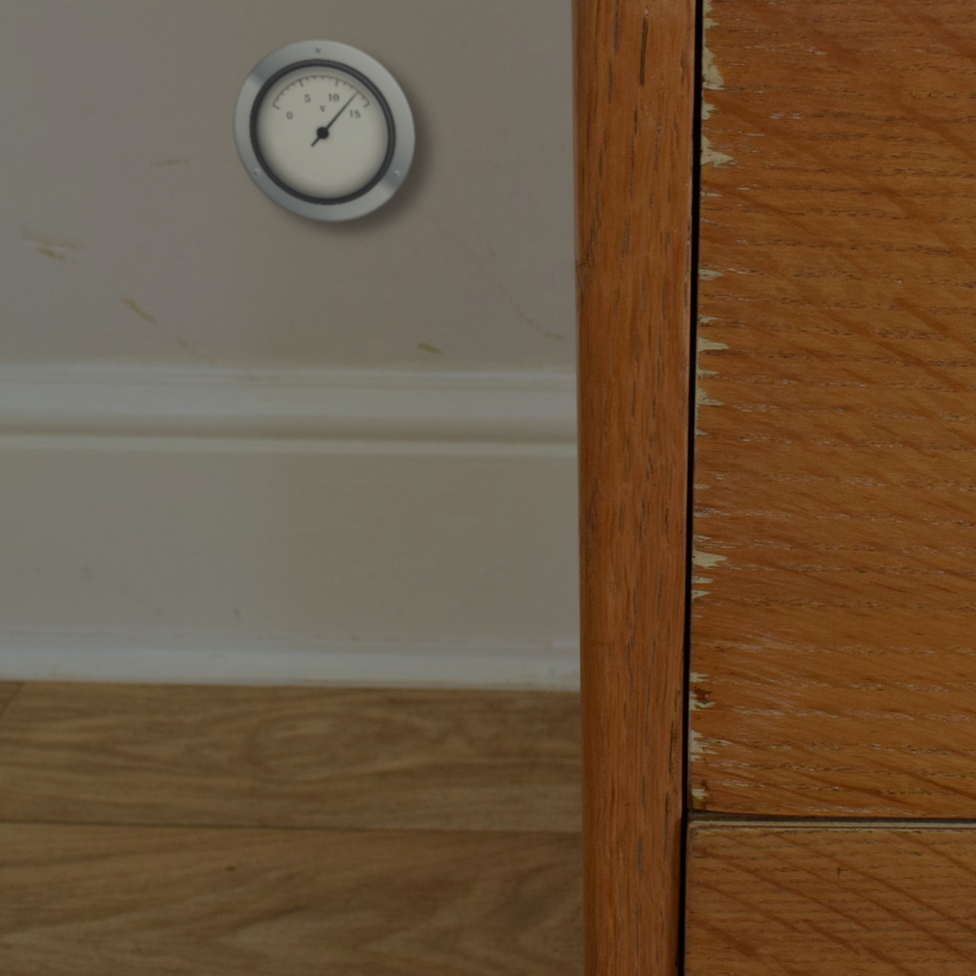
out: 13,V
